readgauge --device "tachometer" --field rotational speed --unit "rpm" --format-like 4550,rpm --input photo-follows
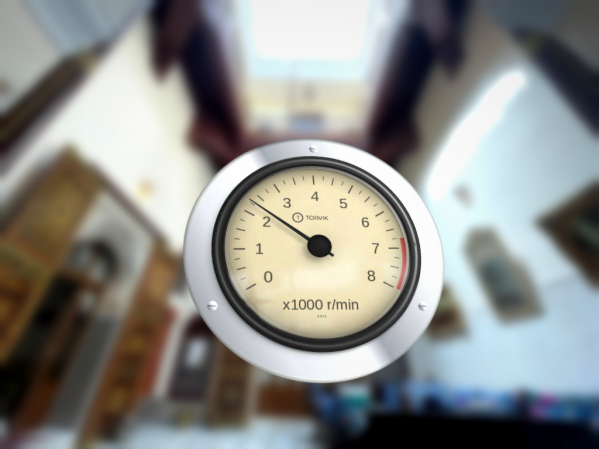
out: 2250,rpm
